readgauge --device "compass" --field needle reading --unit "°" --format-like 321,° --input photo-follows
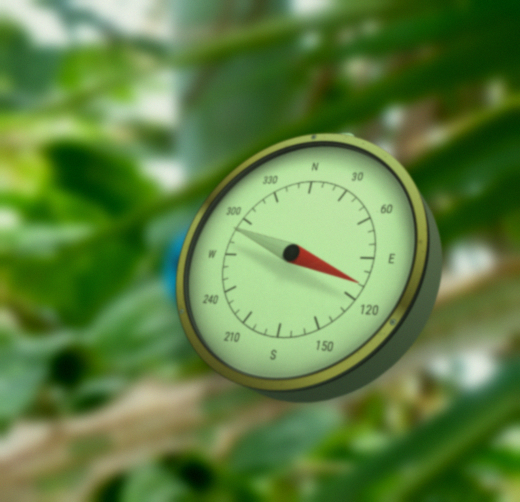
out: 110,°
